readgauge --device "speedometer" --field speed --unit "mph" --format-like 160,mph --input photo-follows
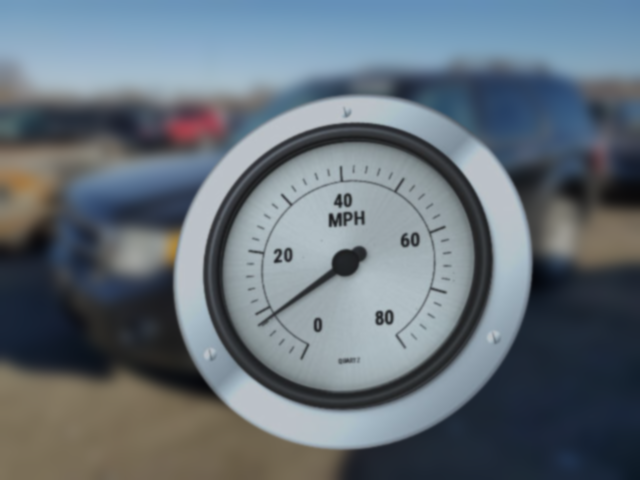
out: 8,mph
